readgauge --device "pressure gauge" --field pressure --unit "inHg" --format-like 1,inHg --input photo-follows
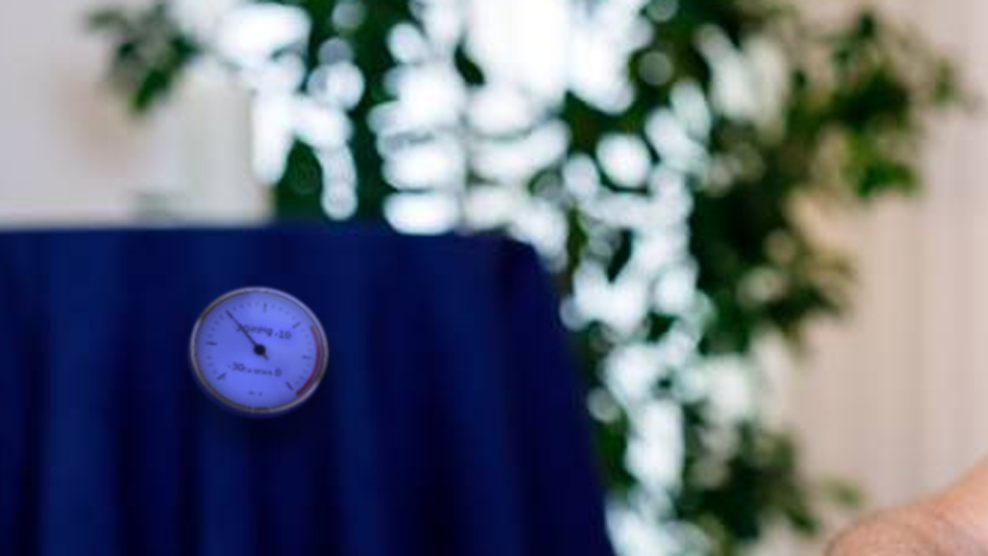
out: -20,inHg
